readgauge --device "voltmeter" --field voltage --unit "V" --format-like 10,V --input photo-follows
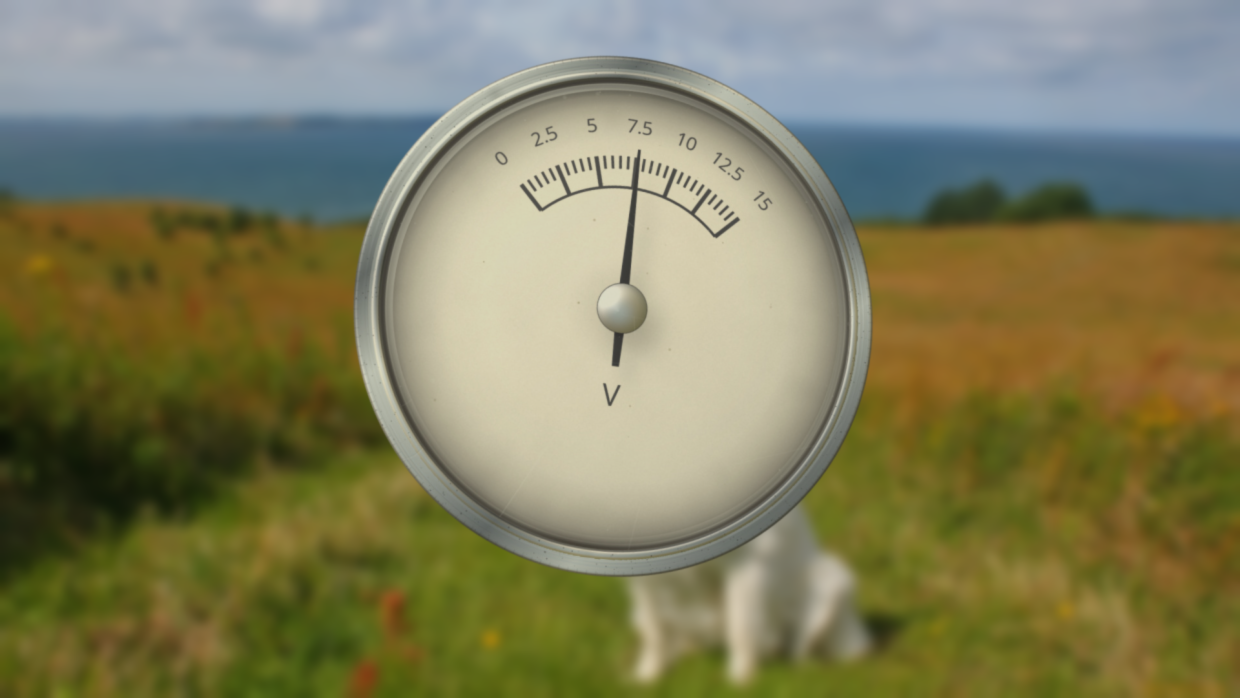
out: 7.5,V
